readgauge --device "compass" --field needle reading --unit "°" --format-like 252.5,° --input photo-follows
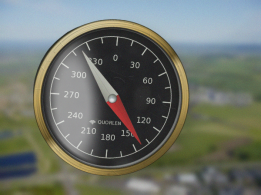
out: 142.5,°
